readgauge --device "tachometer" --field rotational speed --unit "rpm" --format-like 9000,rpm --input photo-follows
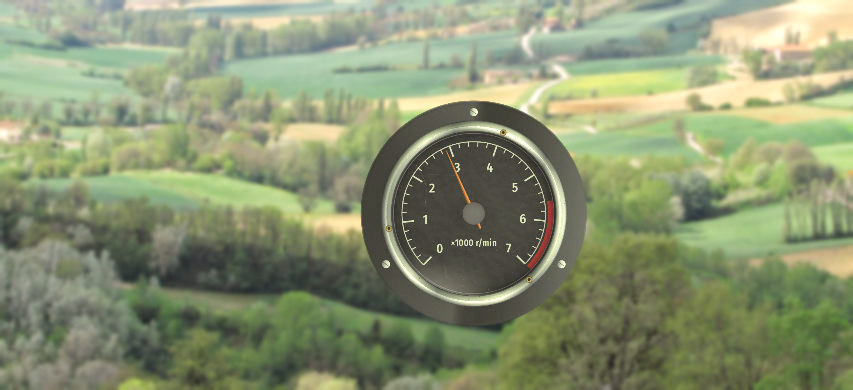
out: 2900,rpm
